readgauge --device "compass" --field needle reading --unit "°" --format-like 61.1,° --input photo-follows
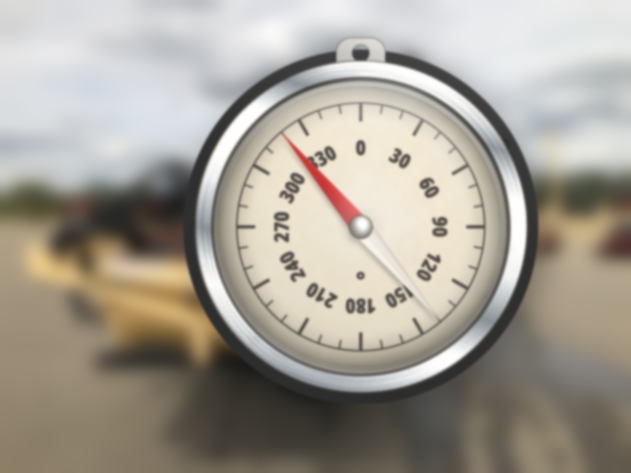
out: 320,°
